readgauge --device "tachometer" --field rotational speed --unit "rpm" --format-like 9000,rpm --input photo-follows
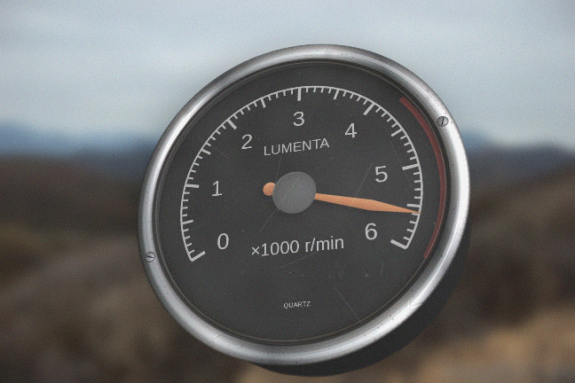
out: 5600,rpm
